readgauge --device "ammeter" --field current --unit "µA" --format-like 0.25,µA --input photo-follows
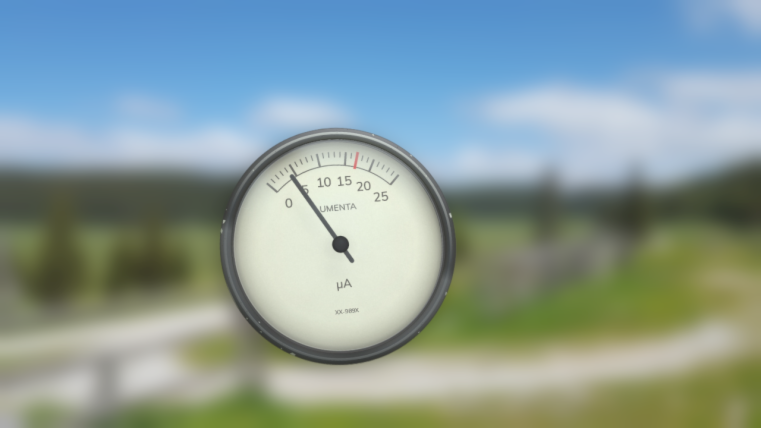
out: 4,µA
